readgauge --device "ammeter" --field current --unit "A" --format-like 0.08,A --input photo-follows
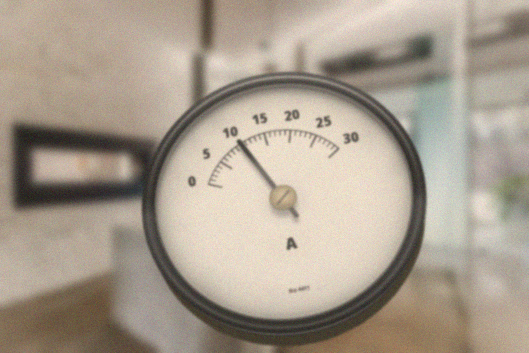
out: 10,A
